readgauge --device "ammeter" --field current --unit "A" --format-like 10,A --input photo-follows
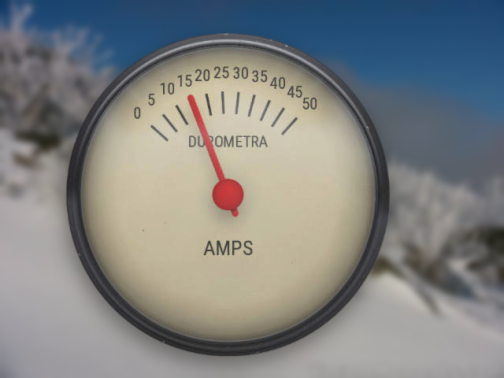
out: 15,A
